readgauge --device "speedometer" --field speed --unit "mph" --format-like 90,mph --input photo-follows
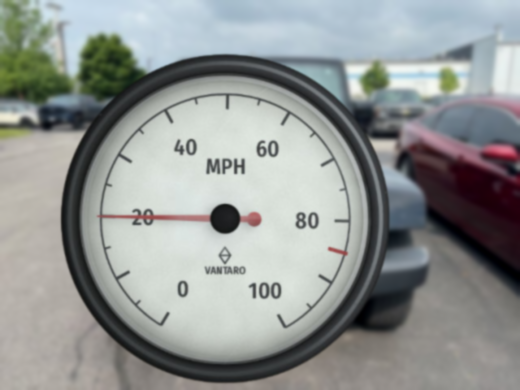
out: 20,mph
